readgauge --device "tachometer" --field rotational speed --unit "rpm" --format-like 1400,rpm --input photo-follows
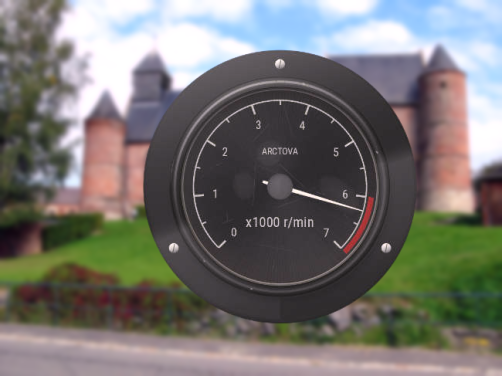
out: 6250,rpm
